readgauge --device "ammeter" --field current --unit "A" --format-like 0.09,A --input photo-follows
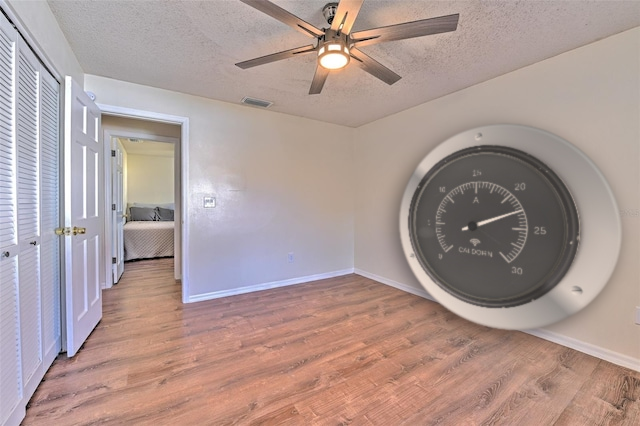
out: 22.5,A
